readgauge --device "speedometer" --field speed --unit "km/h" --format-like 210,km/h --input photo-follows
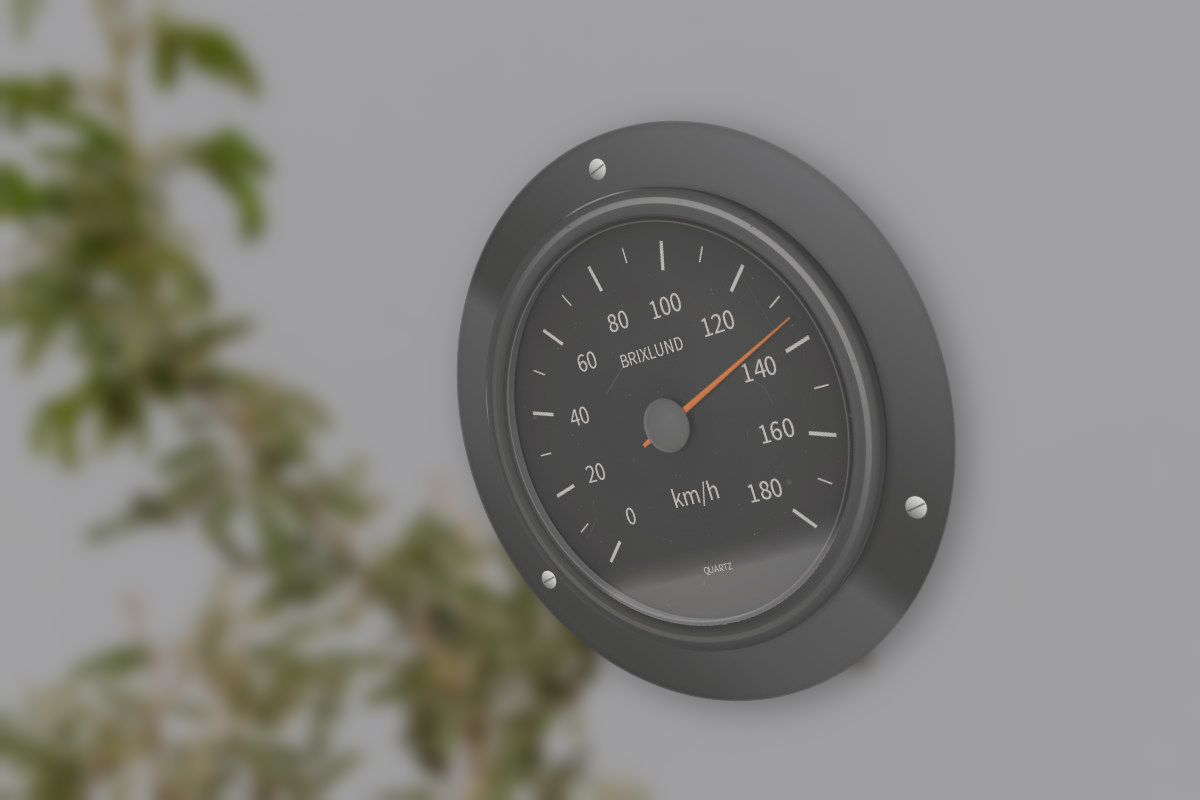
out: 135,km/h
